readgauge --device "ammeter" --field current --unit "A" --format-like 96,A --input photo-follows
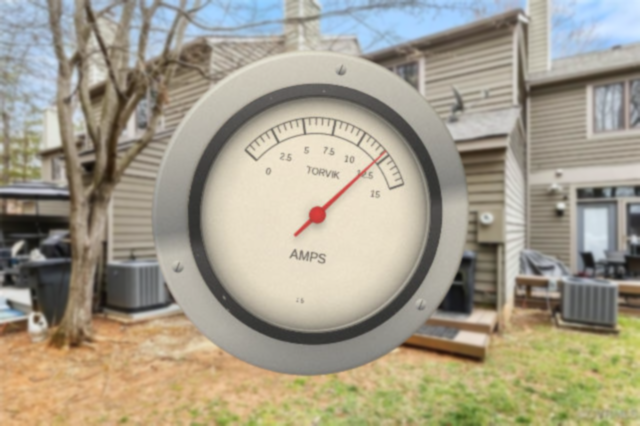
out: 12,A
